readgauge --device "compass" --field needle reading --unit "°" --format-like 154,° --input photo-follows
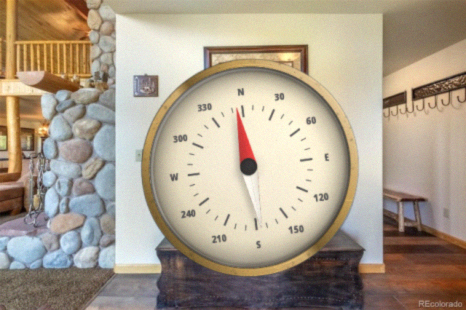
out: 355,°
